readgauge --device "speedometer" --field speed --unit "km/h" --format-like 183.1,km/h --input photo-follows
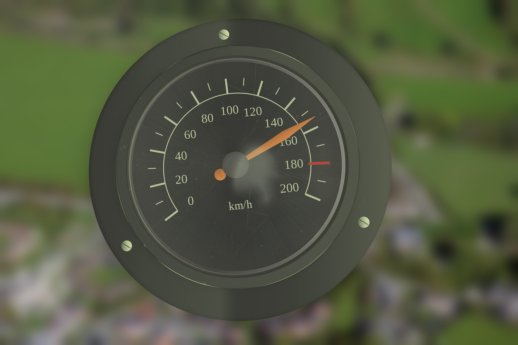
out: 155,km/h
